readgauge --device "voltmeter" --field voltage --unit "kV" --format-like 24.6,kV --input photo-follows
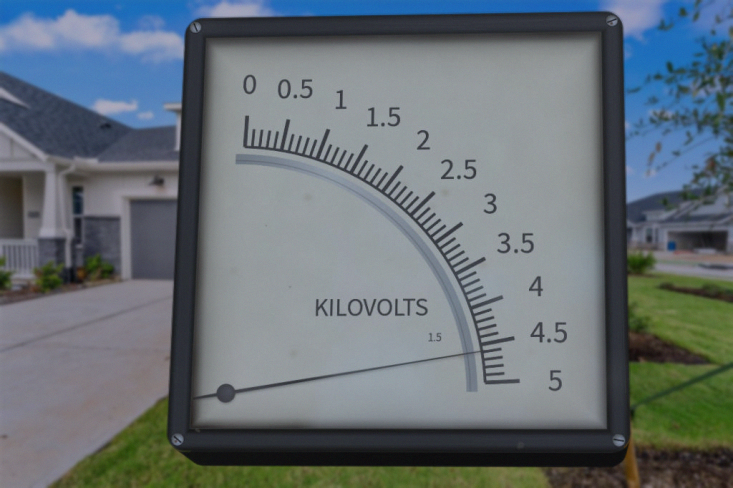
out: 4.6,kV
